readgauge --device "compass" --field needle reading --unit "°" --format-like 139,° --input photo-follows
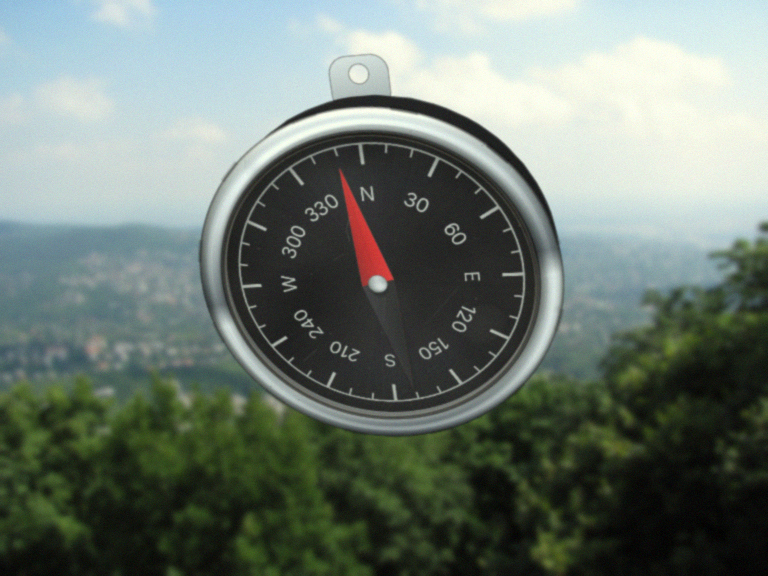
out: 350,°
